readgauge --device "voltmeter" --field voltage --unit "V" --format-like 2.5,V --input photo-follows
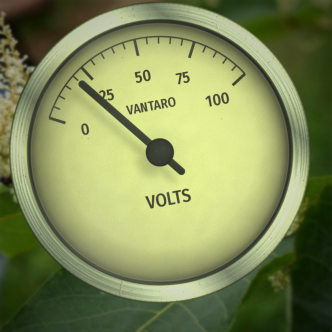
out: 20,V
